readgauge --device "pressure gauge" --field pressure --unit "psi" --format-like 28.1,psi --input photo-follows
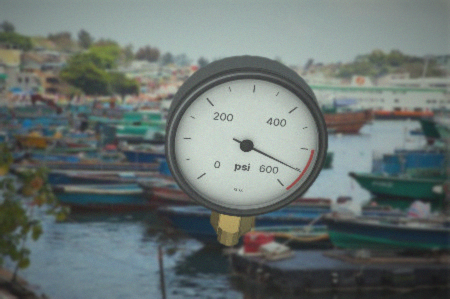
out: 550,psi
